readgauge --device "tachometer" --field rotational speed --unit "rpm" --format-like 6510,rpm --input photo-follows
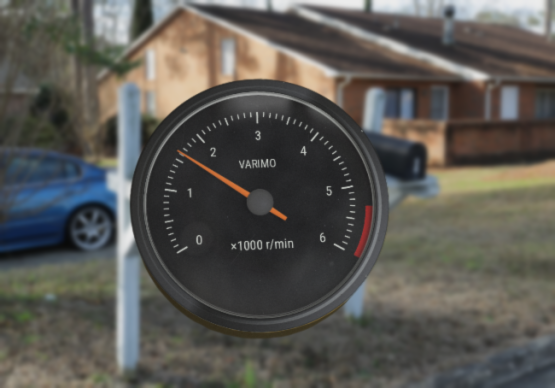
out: 1600,rpm
